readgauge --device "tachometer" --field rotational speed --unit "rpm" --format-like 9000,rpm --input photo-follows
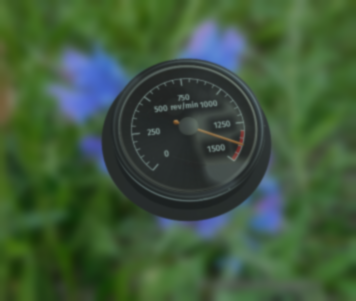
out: 1400,rpm
